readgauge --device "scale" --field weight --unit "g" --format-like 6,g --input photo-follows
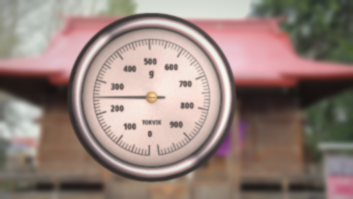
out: 250,g
